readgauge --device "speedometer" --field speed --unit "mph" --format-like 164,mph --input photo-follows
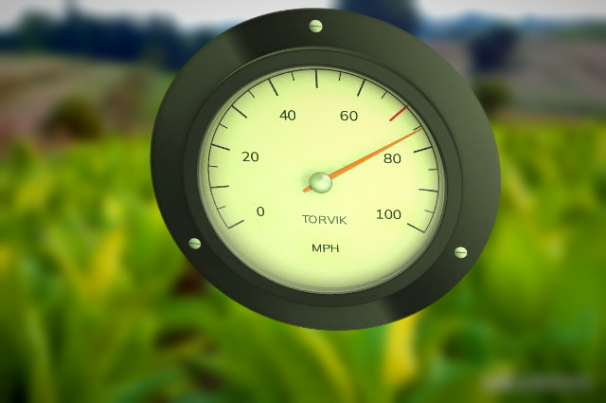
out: 75,mph
